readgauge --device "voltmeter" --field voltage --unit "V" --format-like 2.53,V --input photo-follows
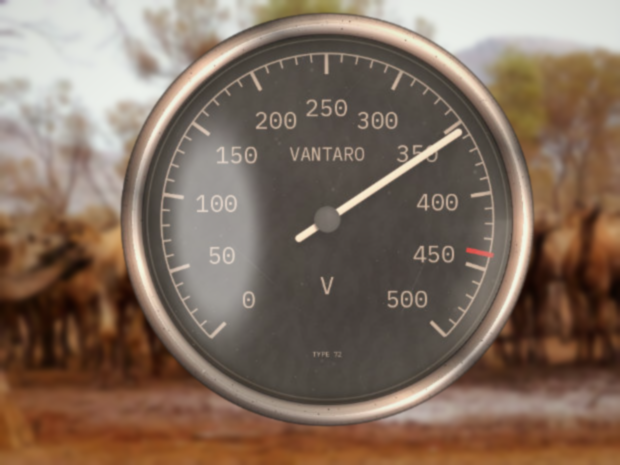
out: 355,V
